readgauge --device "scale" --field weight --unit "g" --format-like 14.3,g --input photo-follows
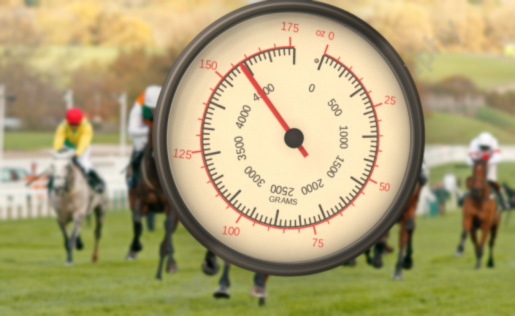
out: 4450,g
